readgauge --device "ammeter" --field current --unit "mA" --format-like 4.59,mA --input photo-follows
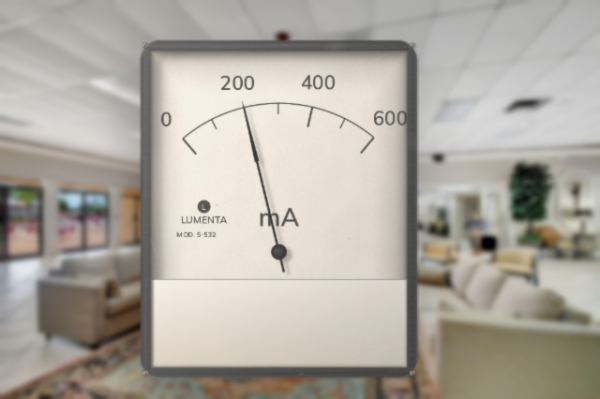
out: 200,mA
